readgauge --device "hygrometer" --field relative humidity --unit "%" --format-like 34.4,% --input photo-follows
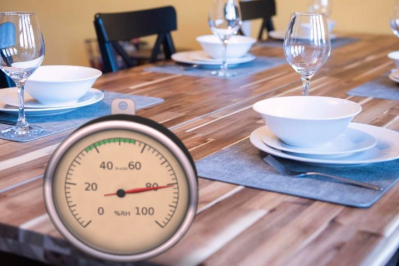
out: 80,%
